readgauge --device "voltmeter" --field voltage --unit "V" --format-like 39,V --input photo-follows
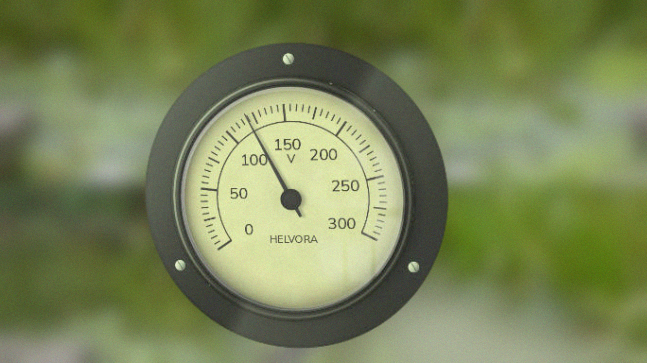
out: 120,V
